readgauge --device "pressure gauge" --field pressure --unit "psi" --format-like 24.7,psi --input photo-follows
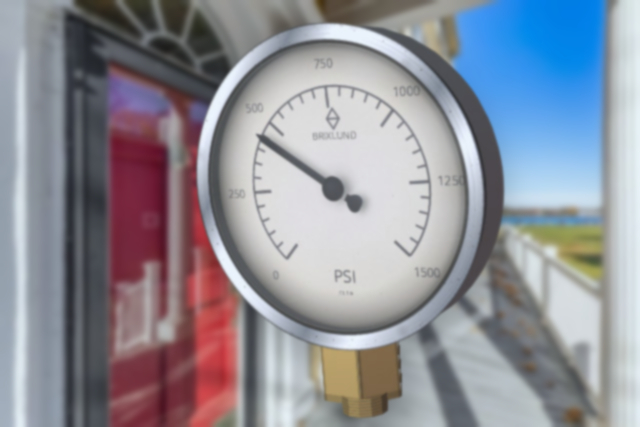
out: 450,psi
